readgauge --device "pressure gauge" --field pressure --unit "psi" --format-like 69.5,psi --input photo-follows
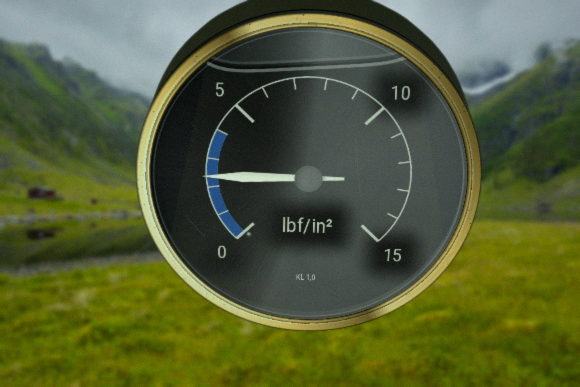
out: 2.5,psi
